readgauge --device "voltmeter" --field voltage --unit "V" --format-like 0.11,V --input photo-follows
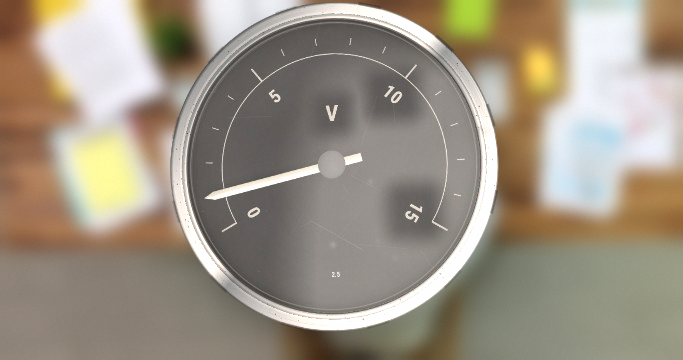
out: 1,V
